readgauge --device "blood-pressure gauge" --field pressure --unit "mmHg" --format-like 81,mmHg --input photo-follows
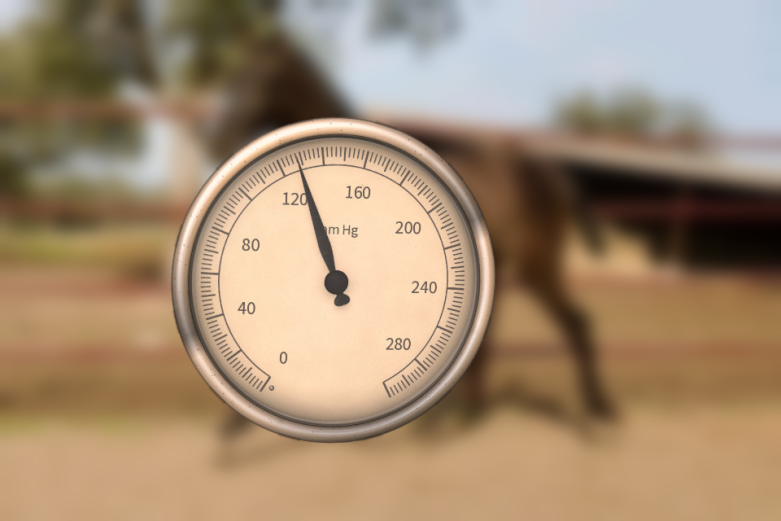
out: 128,mmHg
